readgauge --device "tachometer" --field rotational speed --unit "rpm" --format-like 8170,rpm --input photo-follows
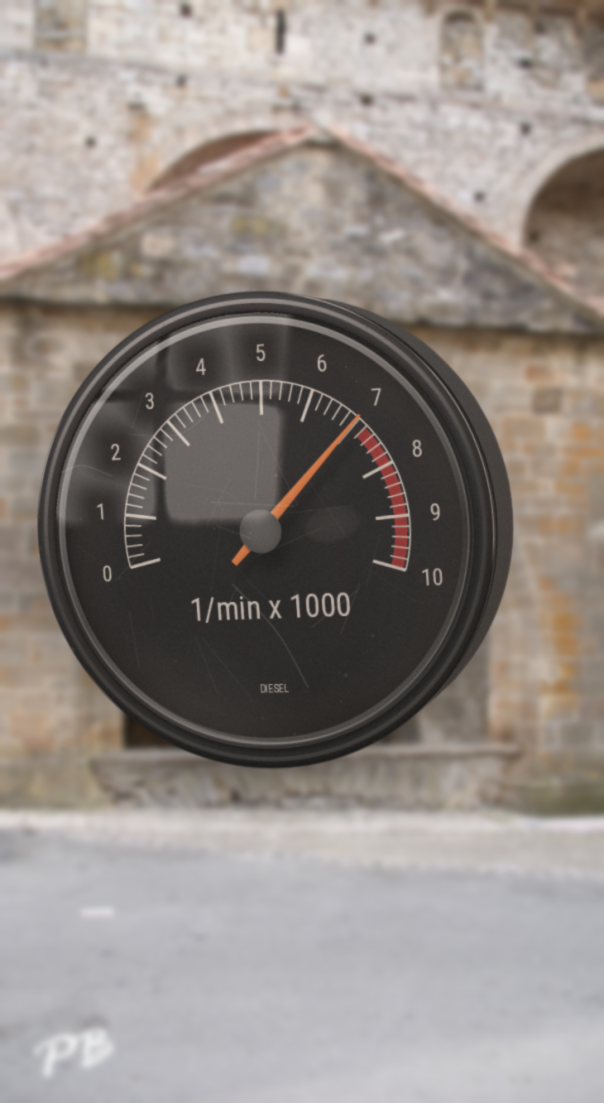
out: 7000,rpm
